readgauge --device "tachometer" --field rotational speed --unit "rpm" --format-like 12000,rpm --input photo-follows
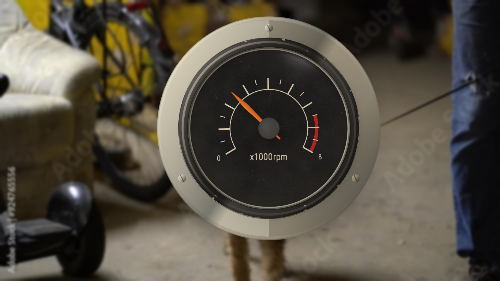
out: 2500,rpm
